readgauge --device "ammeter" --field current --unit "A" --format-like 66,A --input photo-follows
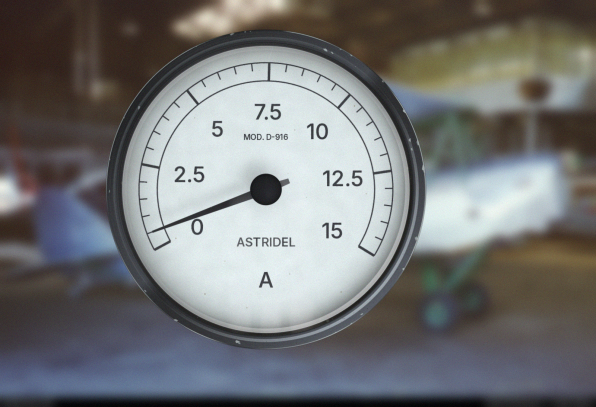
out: 0.5,A
